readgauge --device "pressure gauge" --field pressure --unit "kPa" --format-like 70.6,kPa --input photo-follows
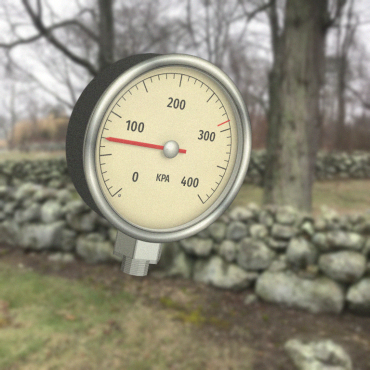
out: 70,kPa
